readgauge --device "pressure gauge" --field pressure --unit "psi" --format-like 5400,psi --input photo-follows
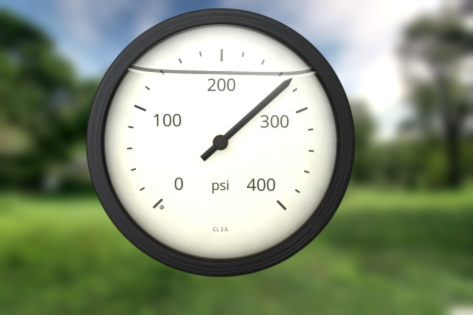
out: 270,psi
